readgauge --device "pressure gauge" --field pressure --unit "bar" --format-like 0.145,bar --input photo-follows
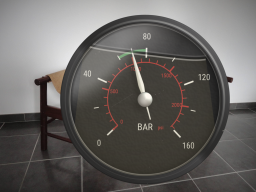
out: 70,bar
